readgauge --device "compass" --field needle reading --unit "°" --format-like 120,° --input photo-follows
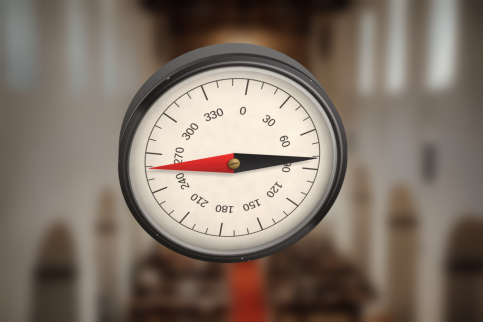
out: 260,°
